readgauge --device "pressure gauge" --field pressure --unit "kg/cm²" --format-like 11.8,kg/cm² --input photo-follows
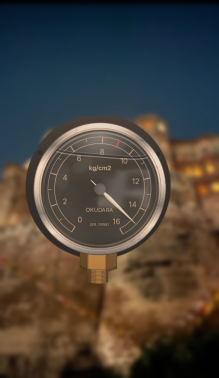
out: 15,kg/cm²
